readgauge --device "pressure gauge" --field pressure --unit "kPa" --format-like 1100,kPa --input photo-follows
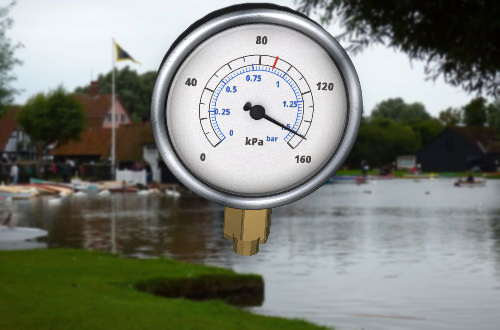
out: 150,kPa
